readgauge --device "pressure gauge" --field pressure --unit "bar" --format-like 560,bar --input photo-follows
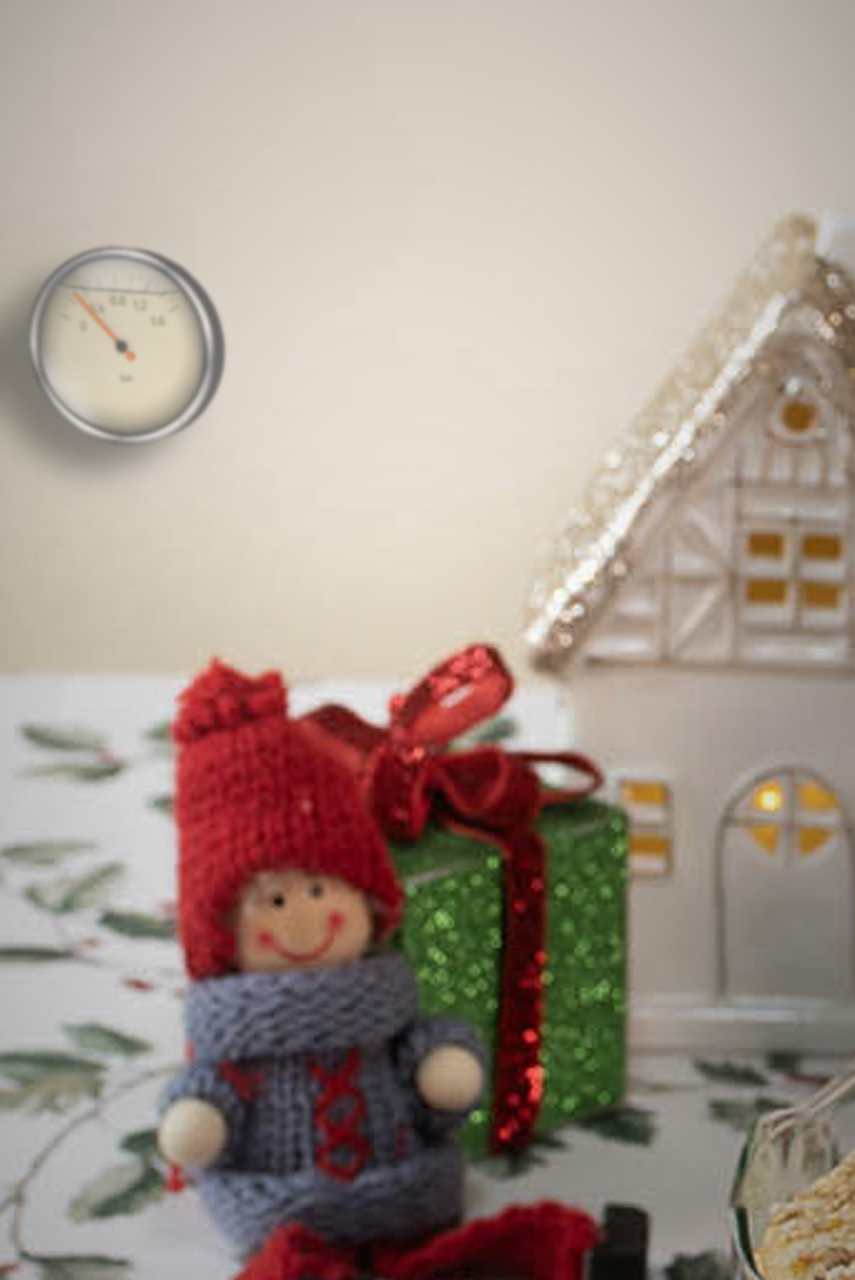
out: 0.3,bar
